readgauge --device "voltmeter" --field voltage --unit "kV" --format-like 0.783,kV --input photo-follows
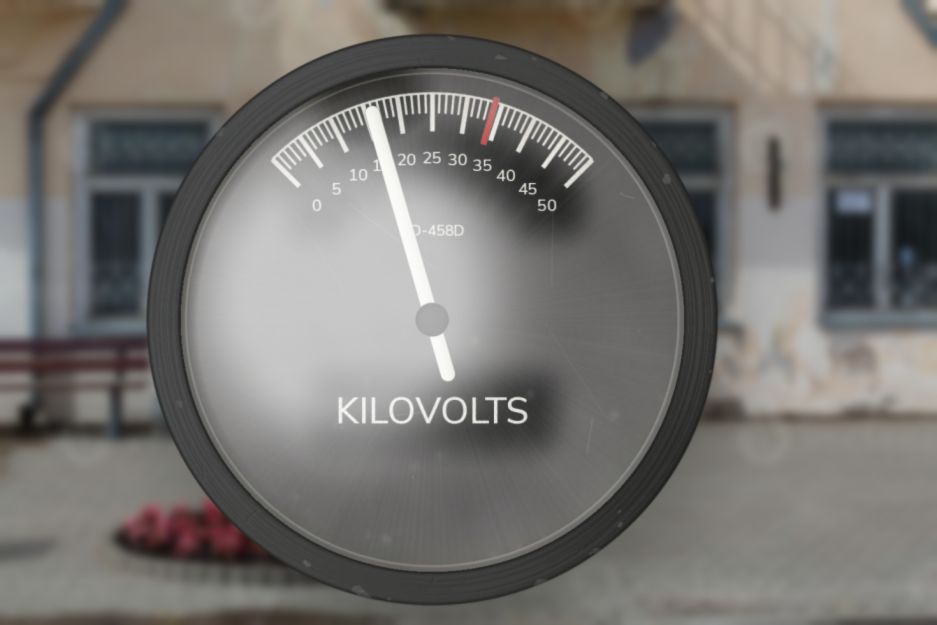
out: 16,kV
